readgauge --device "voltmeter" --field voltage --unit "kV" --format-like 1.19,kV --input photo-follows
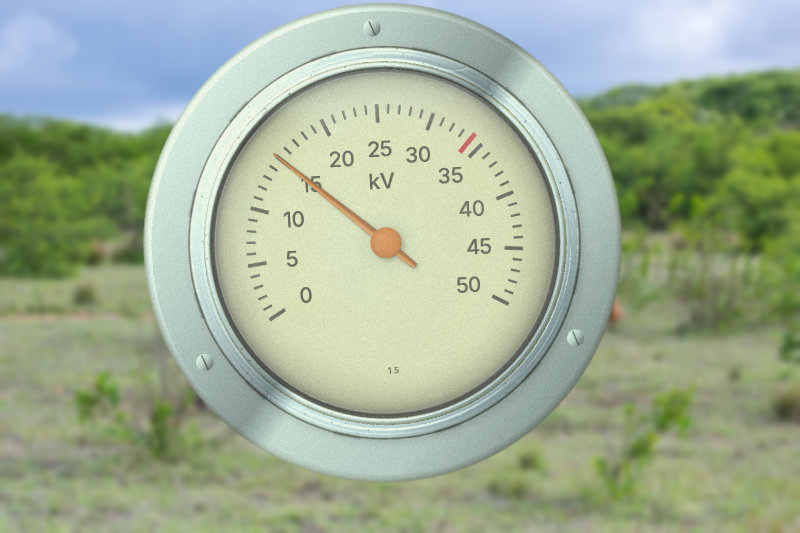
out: 15,kV
